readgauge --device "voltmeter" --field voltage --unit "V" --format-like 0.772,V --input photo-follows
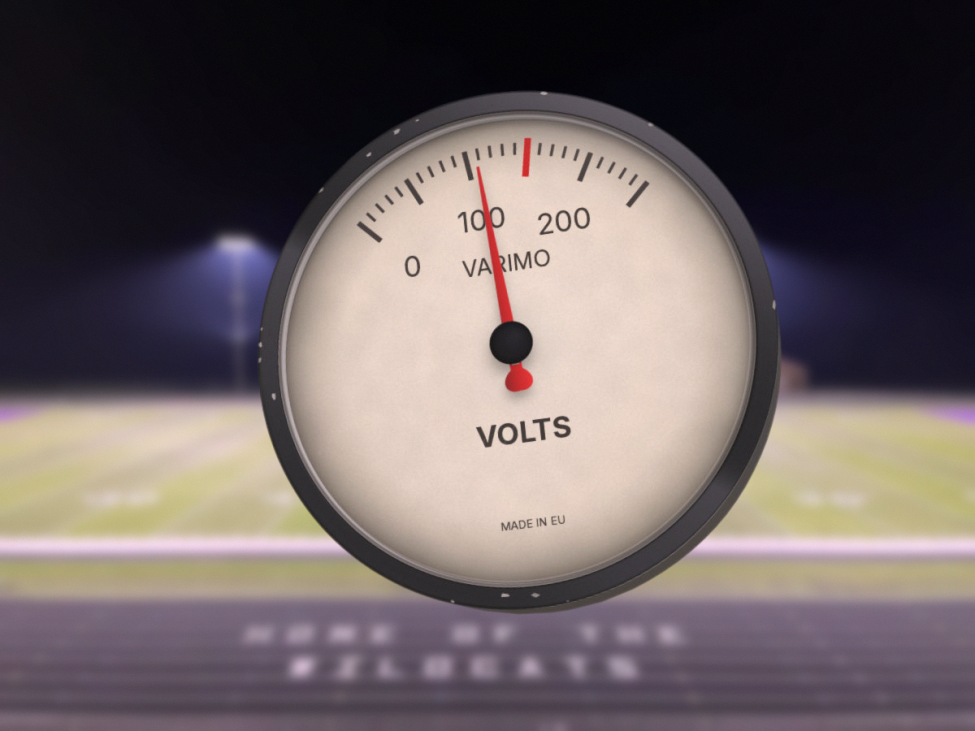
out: 110,V
